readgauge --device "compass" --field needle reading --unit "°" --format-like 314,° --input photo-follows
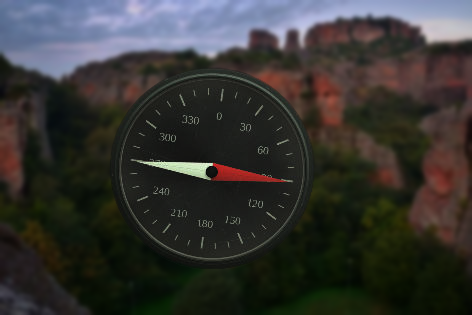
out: 90,°
